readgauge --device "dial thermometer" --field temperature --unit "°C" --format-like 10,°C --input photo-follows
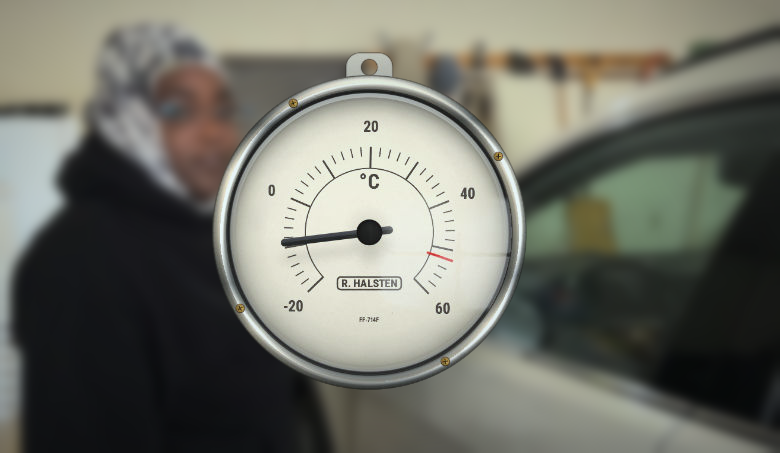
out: -9,°C
